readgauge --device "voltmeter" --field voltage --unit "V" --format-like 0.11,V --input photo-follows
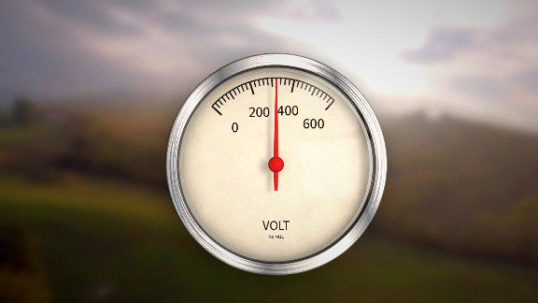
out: 320,V
